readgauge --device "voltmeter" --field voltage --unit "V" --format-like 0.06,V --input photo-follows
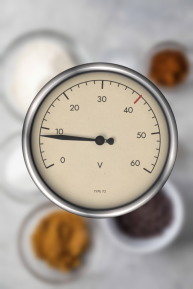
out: 8,V
